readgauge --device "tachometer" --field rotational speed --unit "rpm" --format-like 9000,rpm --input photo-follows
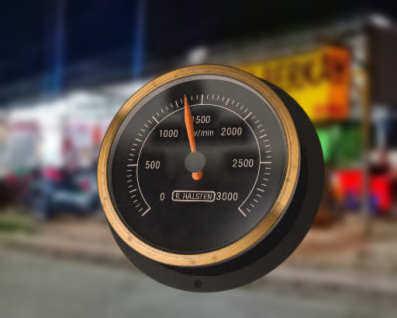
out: 1350,rpm
